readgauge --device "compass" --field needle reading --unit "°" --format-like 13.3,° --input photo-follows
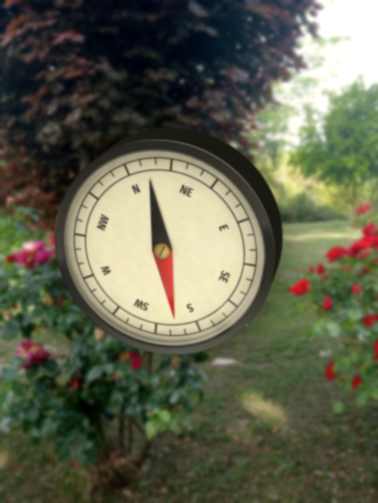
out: 195,°
